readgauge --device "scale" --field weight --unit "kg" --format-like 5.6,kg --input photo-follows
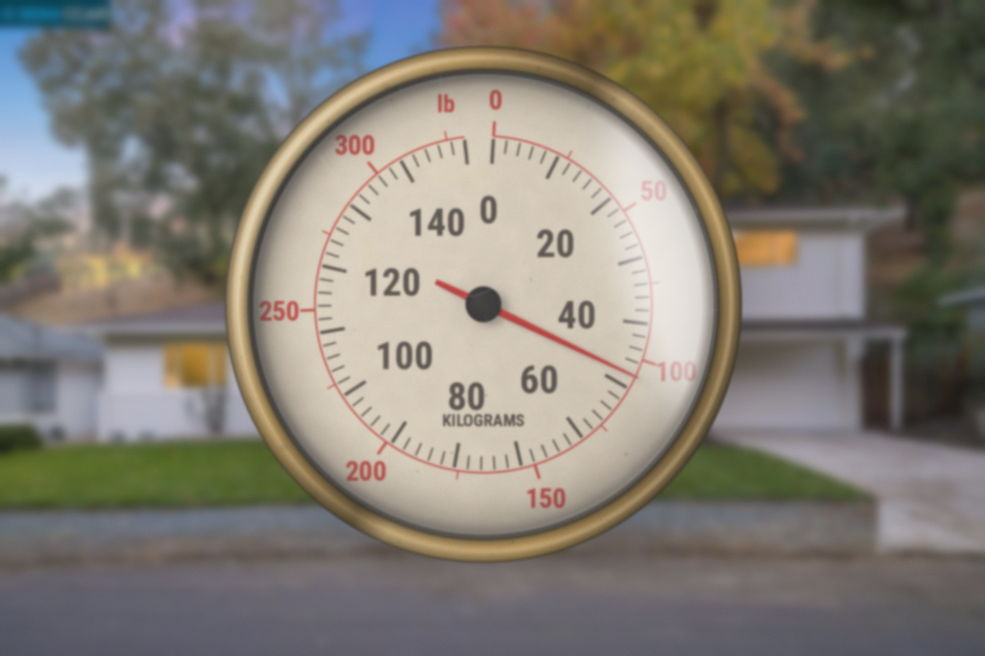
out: 48,kg
